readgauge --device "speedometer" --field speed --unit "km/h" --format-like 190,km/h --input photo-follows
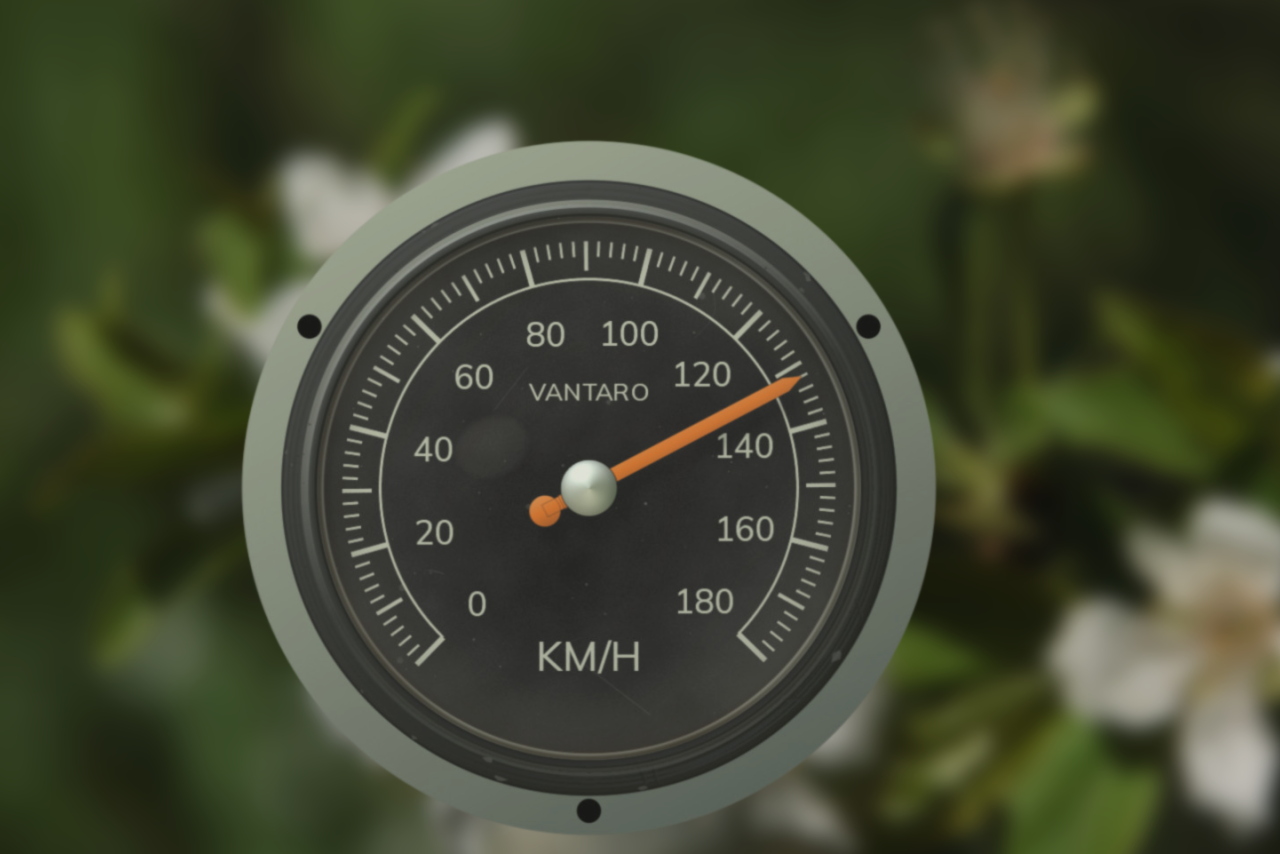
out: 132,km/h
